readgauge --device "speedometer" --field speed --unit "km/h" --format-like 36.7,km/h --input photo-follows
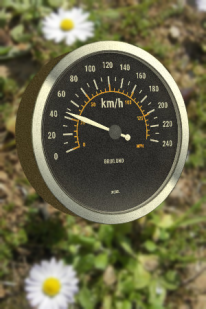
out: 45,km/h
